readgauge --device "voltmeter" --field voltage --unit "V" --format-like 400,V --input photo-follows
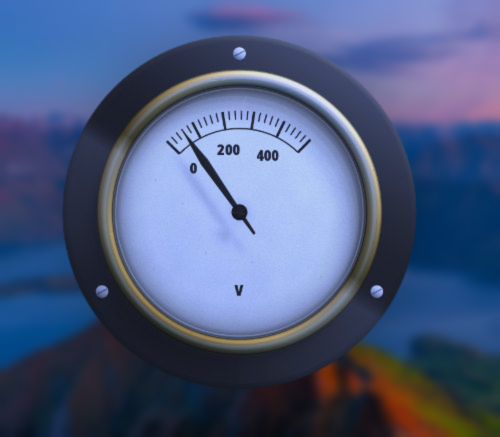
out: 60,V
